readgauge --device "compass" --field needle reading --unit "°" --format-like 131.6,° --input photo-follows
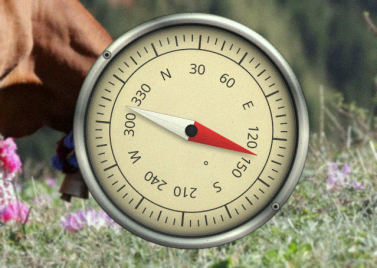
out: 135,°
